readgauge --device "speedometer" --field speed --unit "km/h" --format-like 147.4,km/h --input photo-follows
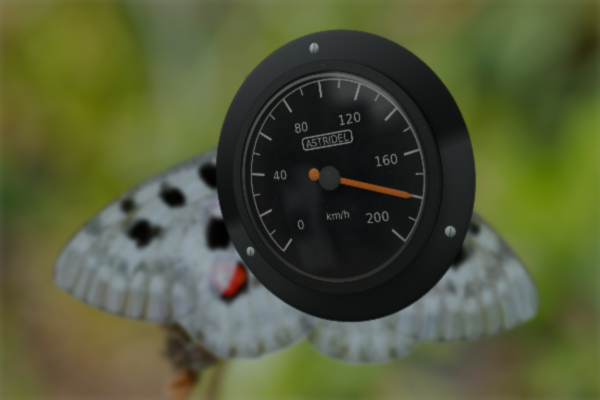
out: 180,km/h
